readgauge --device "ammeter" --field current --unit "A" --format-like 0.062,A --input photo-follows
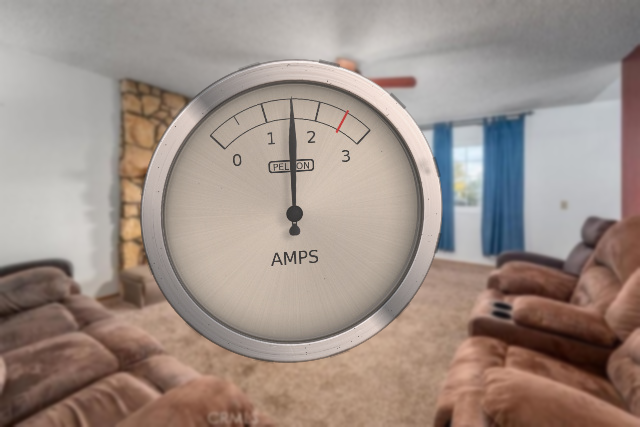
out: 1.5,A
